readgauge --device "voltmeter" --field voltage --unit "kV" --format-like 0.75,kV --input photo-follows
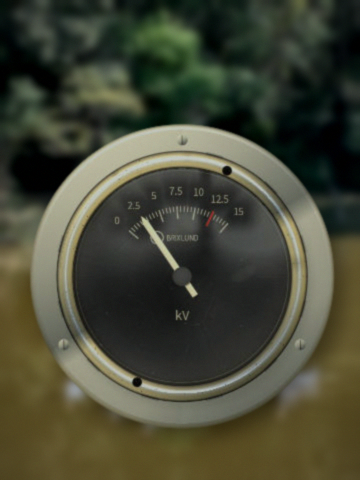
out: 2.5,kV
